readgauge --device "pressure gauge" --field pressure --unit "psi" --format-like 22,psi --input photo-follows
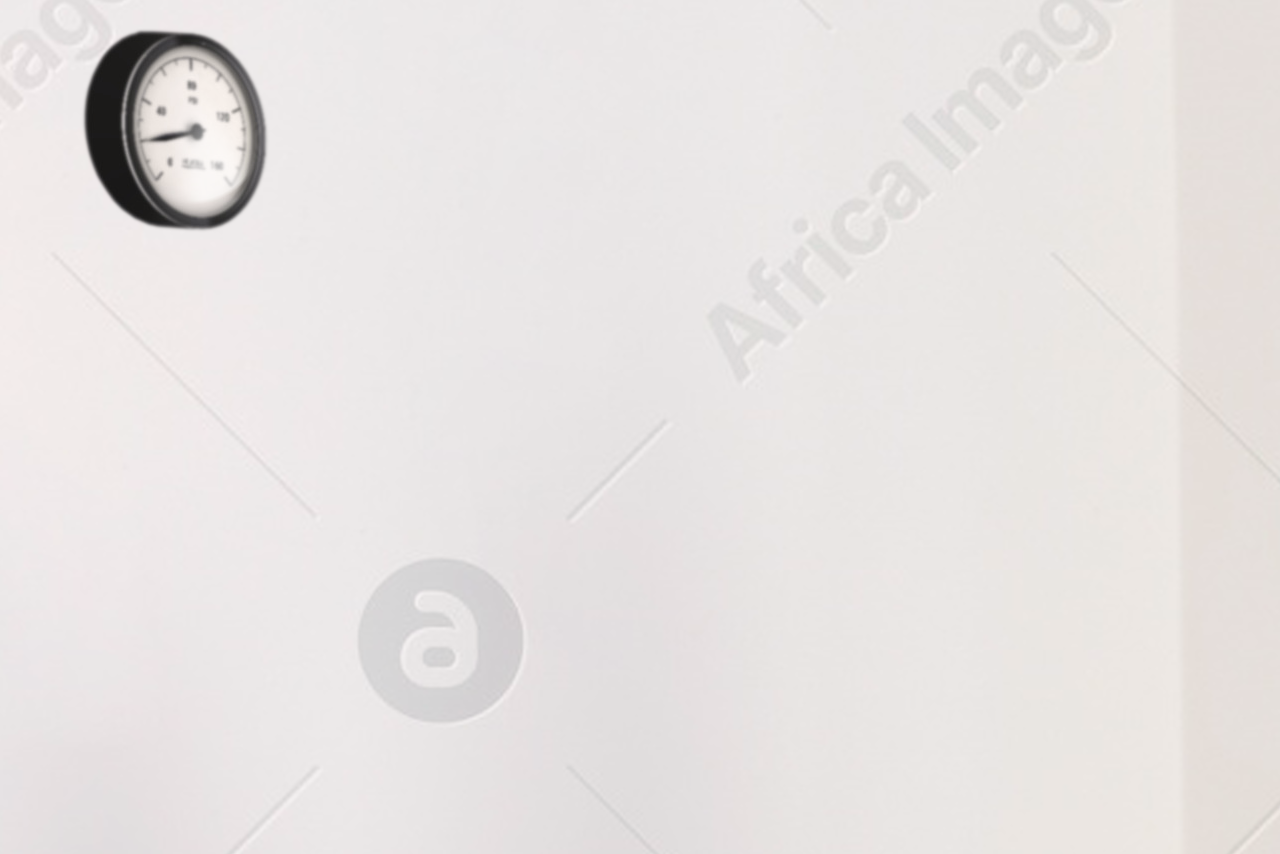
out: 20,psi
